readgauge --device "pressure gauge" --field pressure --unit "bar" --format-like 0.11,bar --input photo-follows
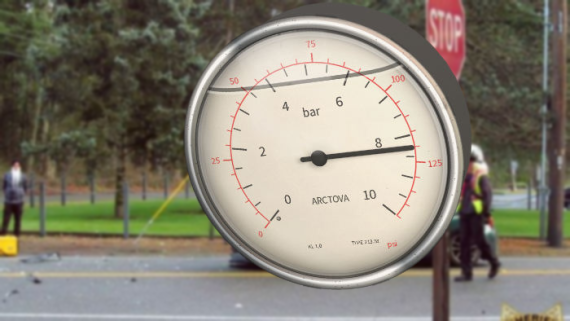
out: 8.25,bar
